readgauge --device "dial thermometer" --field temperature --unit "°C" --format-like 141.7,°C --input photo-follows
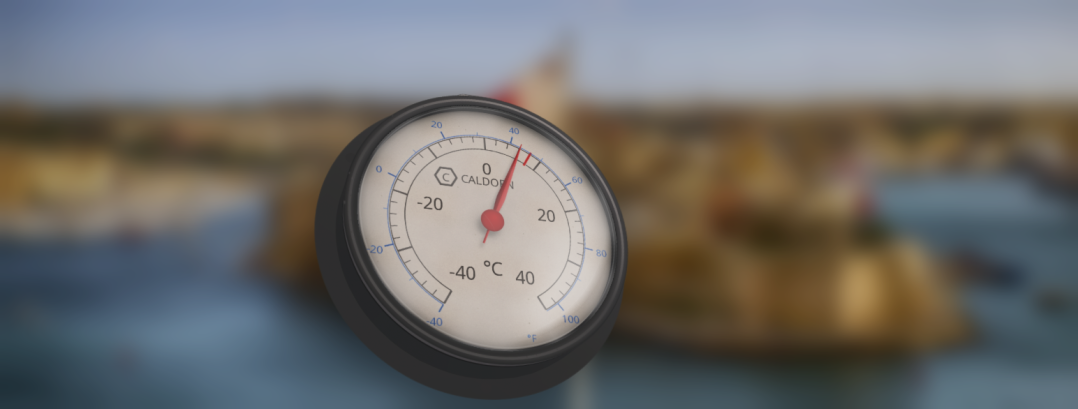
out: 6,°C
